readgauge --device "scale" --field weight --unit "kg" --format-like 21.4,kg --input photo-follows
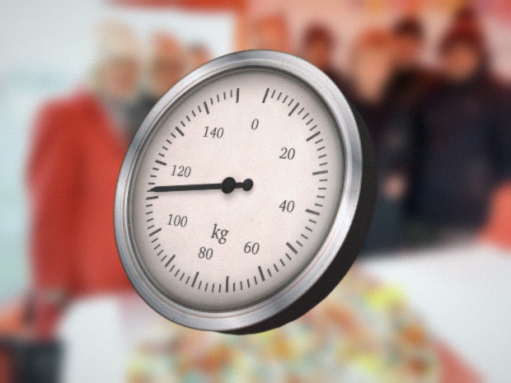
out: 112,kg
